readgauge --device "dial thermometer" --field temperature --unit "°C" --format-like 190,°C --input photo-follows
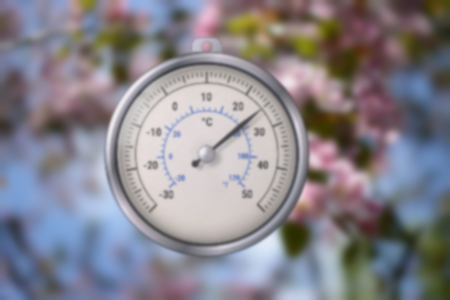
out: 25,°C
